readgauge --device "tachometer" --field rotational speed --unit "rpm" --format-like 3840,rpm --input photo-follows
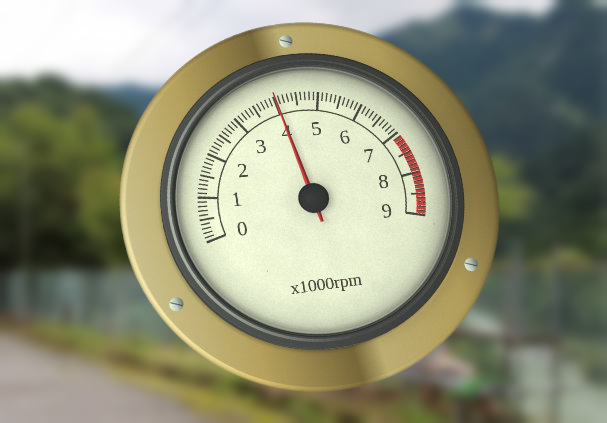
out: 4000,rpm
